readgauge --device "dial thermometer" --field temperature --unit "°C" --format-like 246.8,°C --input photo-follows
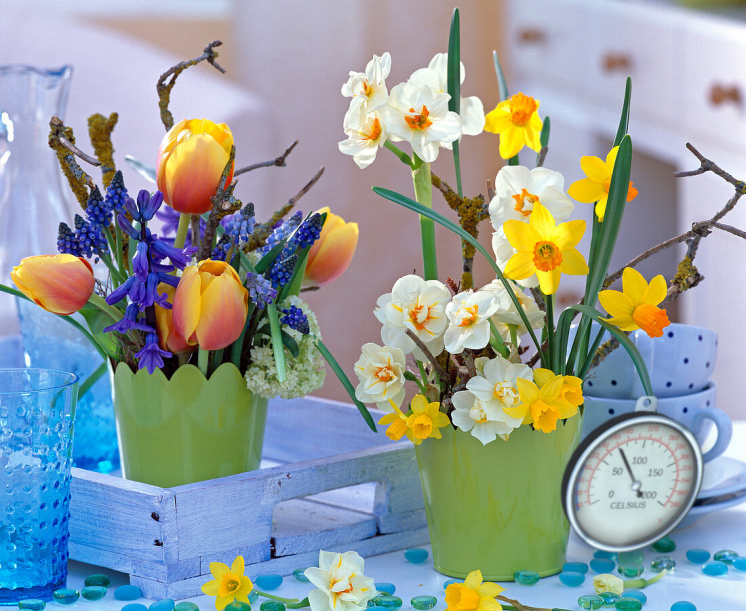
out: 70,°C
